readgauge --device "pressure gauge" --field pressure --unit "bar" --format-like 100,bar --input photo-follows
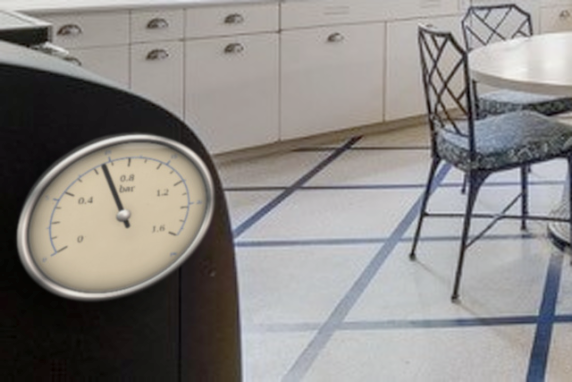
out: 0.65,bar
